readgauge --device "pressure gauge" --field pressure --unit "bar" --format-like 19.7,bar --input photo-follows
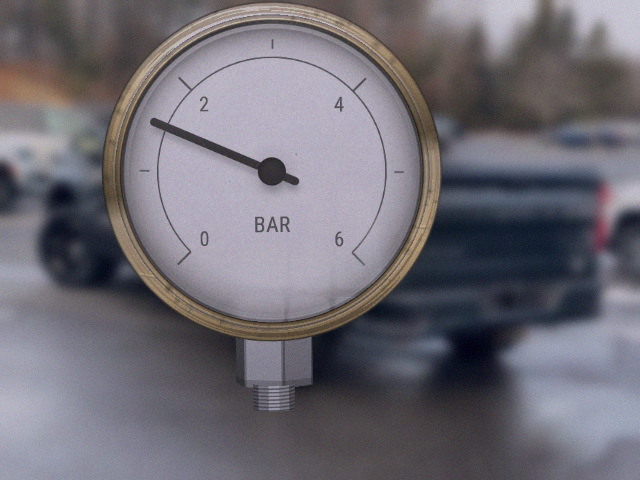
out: 1.5,bar
